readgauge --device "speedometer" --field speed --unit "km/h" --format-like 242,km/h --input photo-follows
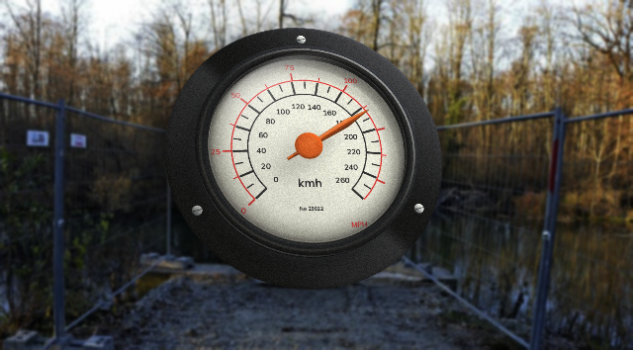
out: 185,km/h
